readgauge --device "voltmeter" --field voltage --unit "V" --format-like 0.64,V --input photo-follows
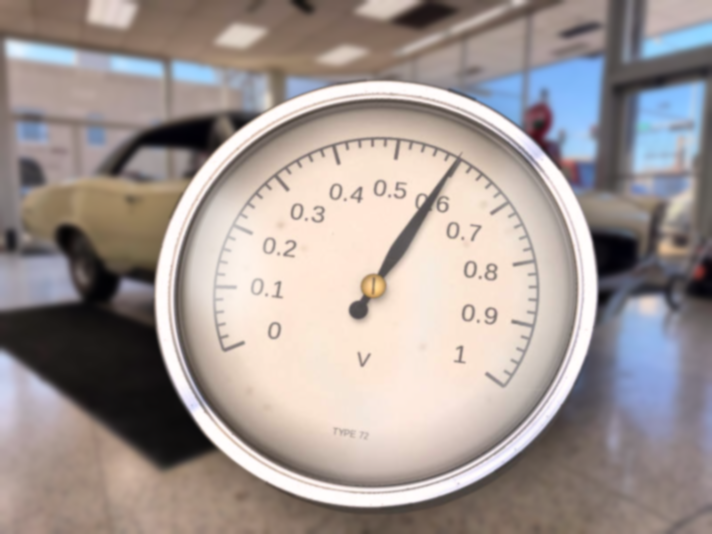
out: 0.6,V
